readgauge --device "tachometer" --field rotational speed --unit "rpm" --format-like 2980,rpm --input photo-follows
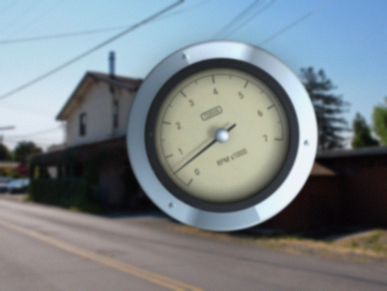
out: 500,rpm
